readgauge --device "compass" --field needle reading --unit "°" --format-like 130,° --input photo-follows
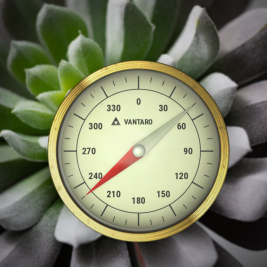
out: 230,°
